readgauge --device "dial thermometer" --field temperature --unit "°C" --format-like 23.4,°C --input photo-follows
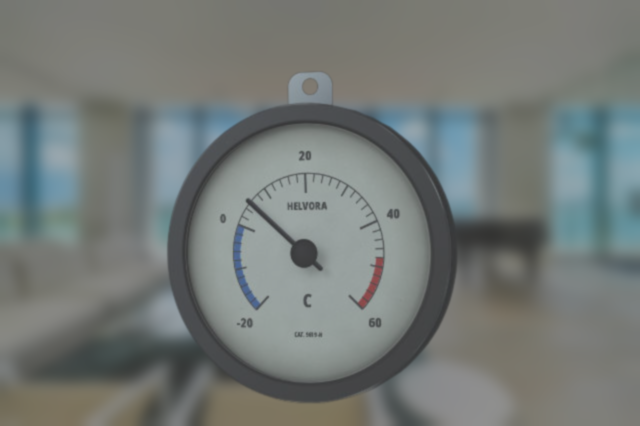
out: 6,°C
